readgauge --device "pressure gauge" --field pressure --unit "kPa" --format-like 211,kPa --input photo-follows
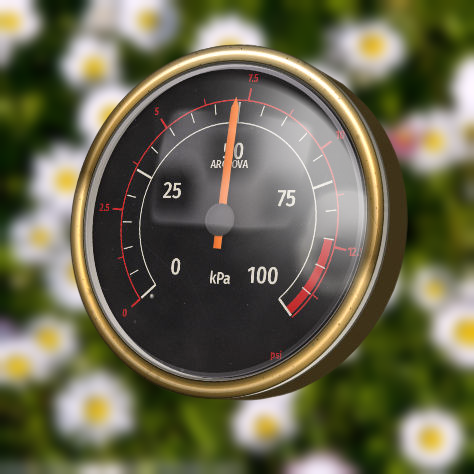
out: 50,kPa
